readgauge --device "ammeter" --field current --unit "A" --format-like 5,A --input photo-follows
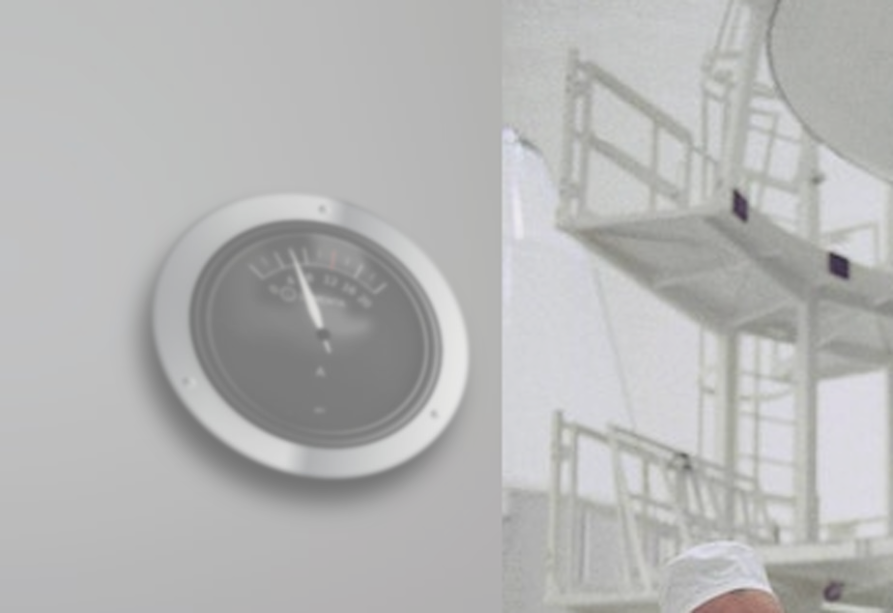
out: 6,A
